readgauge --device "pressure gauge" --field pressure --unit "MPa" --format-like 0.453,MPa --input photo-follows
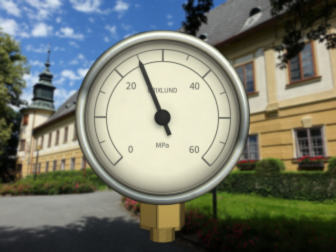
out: 25,MPa
